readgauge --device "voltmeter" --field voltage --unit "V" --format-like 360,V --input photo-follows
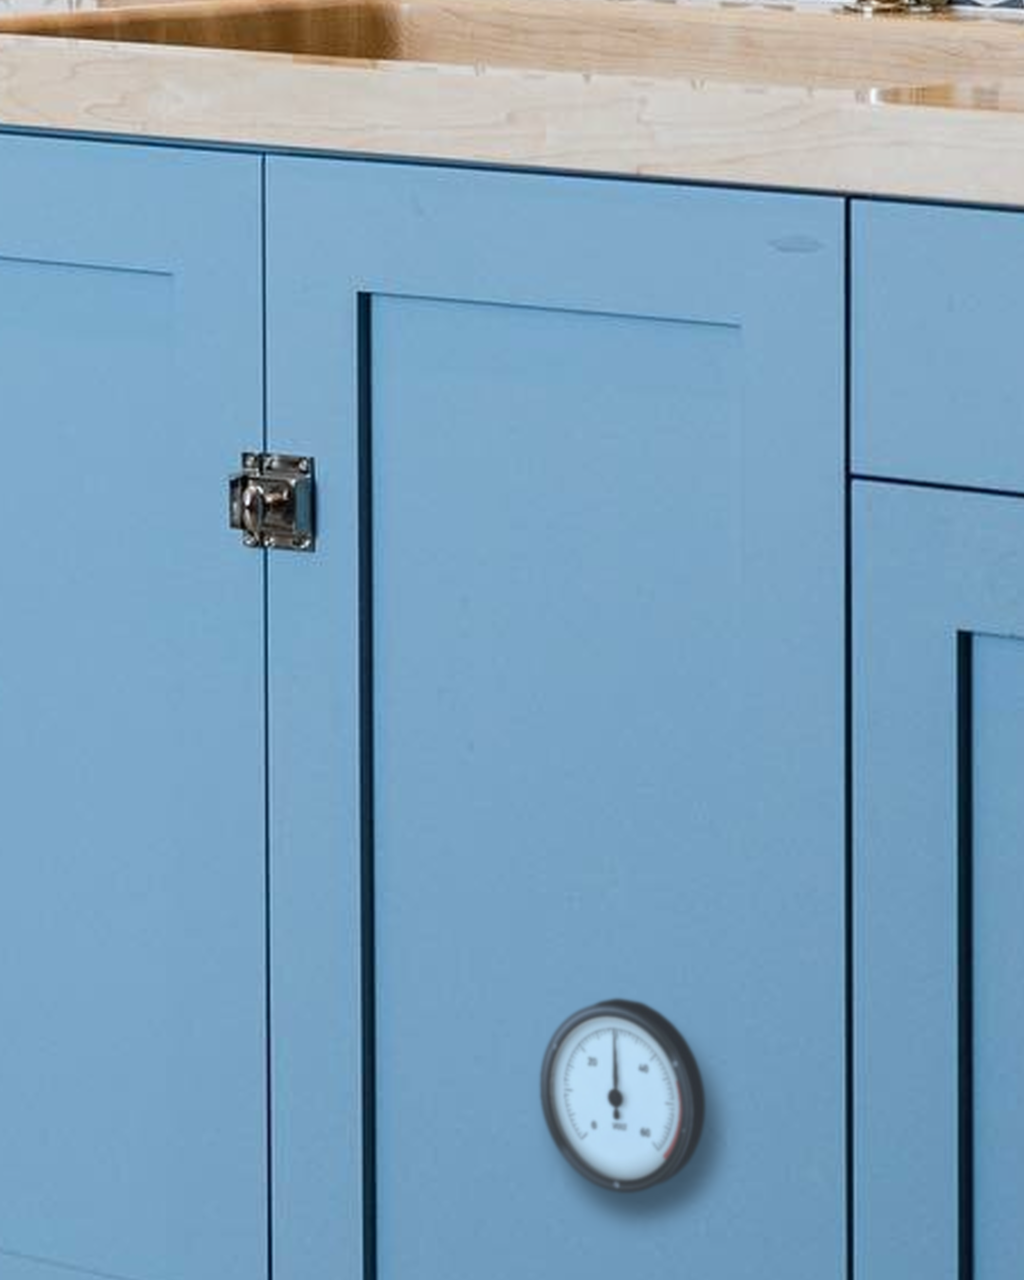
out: 30,V
